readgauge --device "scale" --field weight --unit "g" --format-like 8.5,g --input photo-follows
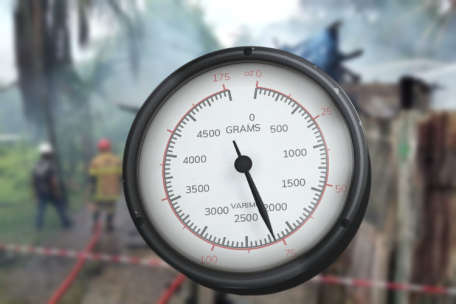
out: 2200,g
